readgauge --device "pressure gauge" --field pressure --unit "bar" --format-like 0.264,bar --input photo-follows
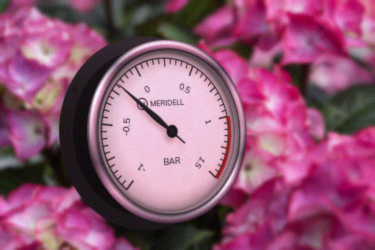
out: -0.2,bar
